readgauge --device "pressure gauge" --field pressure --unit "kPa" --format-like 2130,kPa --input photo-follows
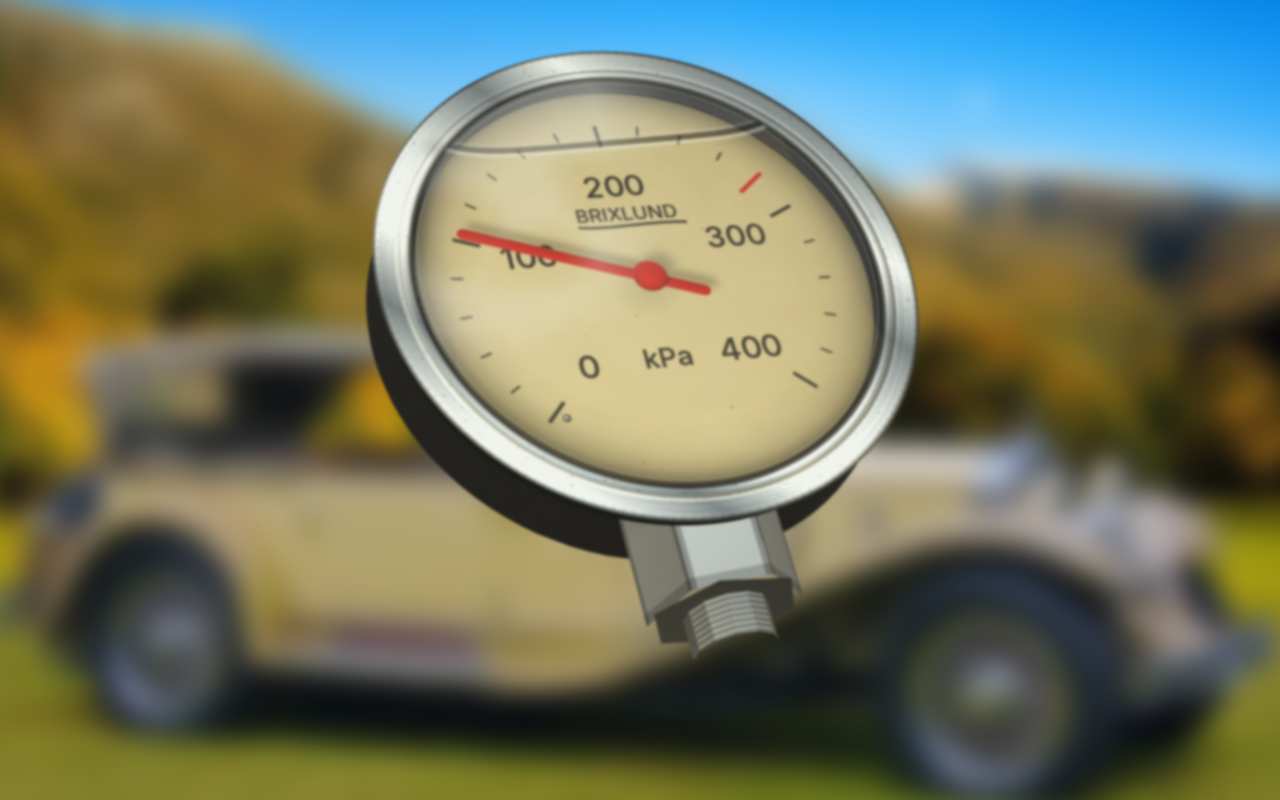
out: 100,kPa
